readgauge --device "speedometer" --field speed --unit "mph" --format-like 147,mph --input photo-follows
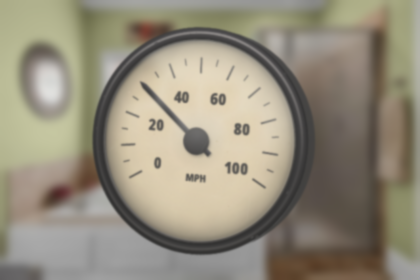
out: 30,mph
